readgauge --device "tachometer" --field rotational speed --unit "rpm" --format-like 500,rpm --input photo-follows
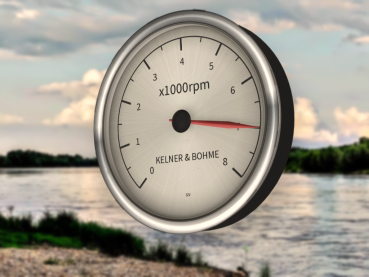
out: 7000,rpm
